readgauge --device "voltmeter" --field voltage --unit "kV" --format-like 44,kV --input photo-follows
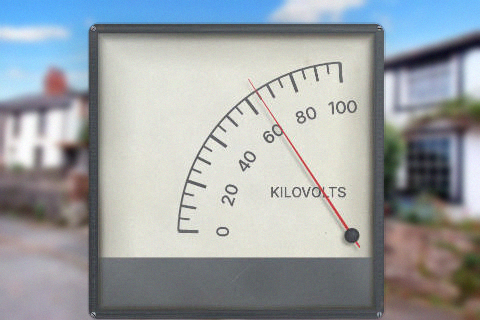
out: 65,kV
